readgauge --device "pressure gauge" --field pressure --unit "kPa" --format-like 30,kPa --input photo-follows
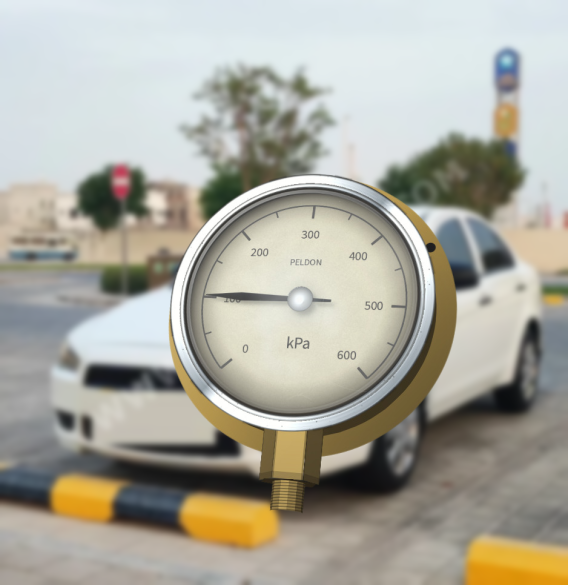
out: 100,kPa
